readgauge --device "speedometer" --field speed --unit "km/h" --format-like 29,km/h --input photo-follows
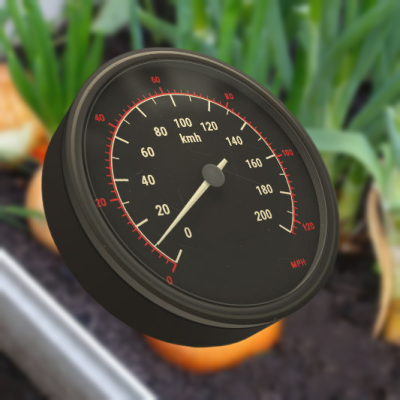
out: 10,km/h
